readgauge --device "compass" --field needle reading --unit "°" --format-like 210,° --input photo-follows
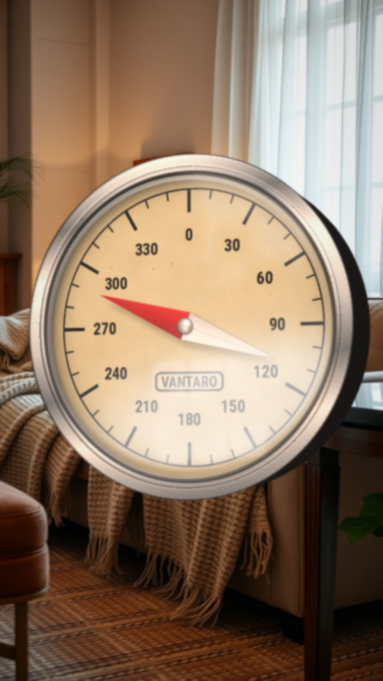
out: 290,°
